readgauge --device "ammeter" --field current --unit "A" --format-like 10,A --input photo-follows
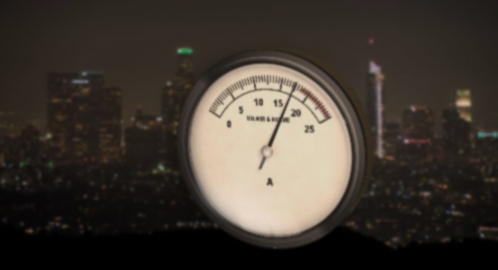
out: 17.5,A
